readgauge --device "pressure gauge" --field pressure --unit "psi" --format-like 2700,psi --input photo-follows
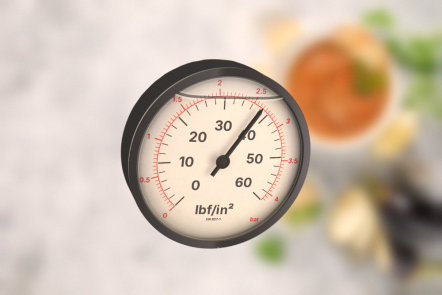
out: 38,psi
